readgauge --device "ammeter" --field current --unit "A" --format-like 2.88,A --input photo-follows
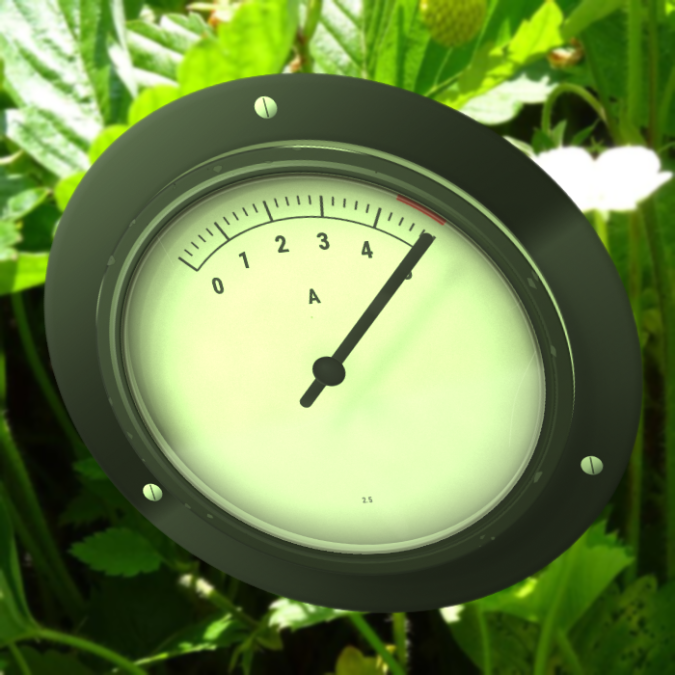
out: 4.9,A
